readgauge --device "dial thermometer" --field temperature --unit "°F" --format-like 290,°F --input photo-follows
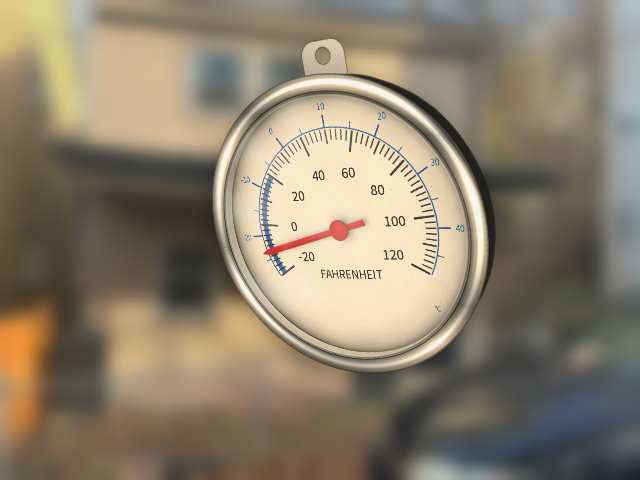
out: -10,°F
